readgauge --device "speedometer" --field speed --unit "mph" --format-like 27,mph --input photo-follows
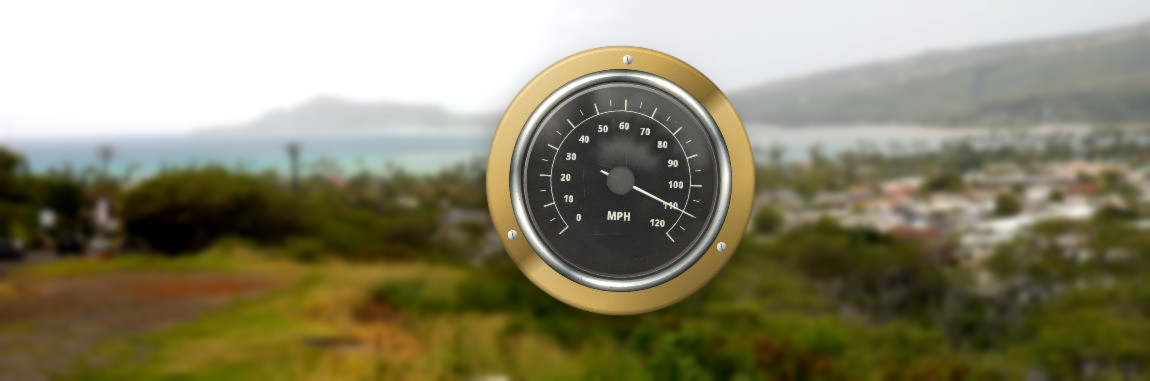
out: 110,mph
